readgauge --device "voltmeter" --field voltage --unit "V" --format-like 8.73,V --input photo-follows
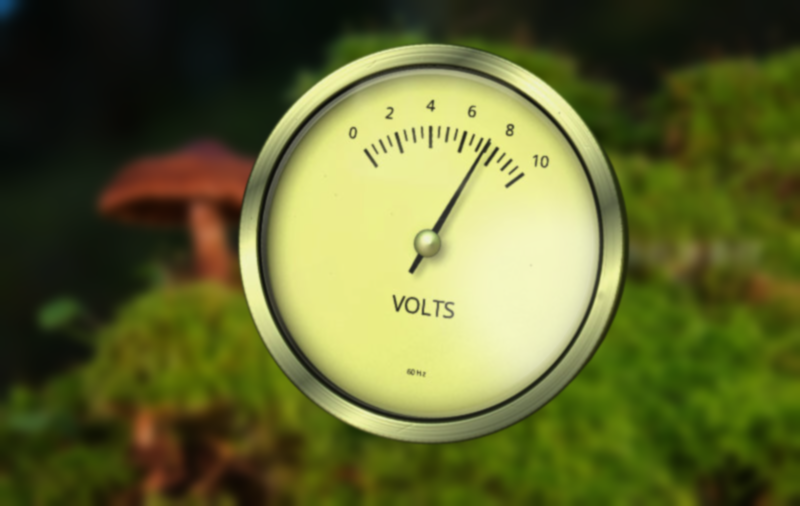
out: 7.5,V
